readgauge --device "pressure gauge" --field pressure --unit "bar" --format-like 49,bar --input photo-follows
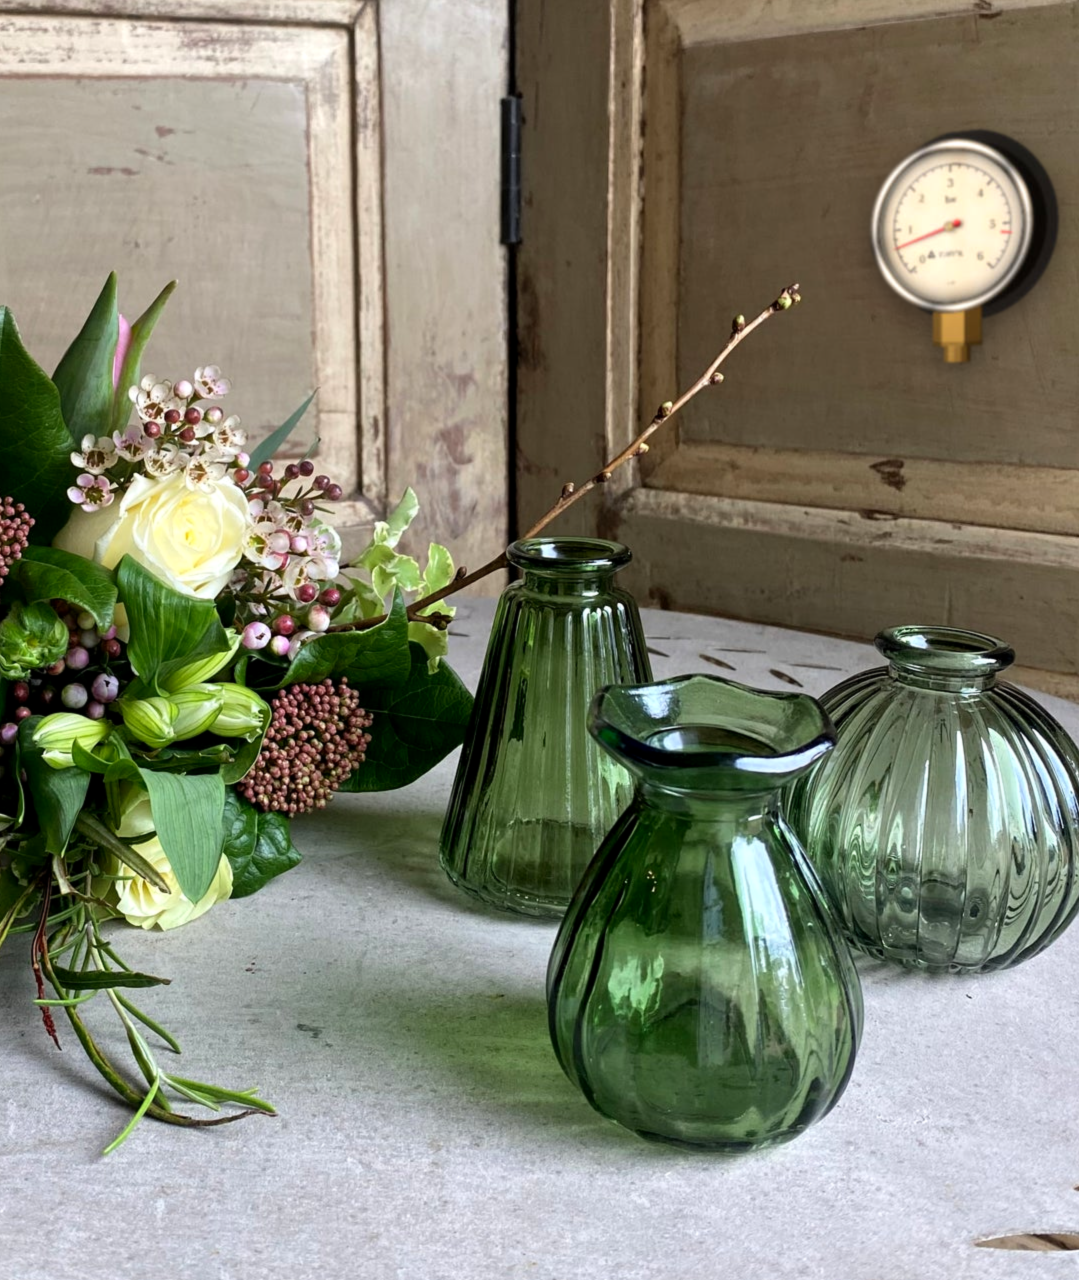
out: 0.6,bar
